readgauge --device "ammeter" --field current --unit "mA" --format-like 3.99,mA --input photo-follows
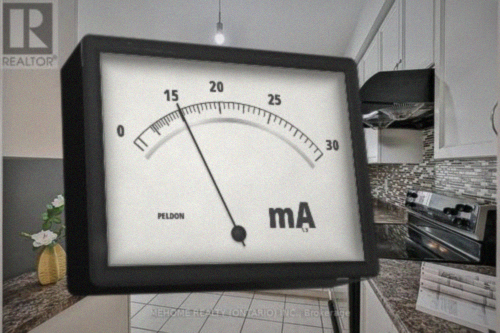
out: 15,mA
